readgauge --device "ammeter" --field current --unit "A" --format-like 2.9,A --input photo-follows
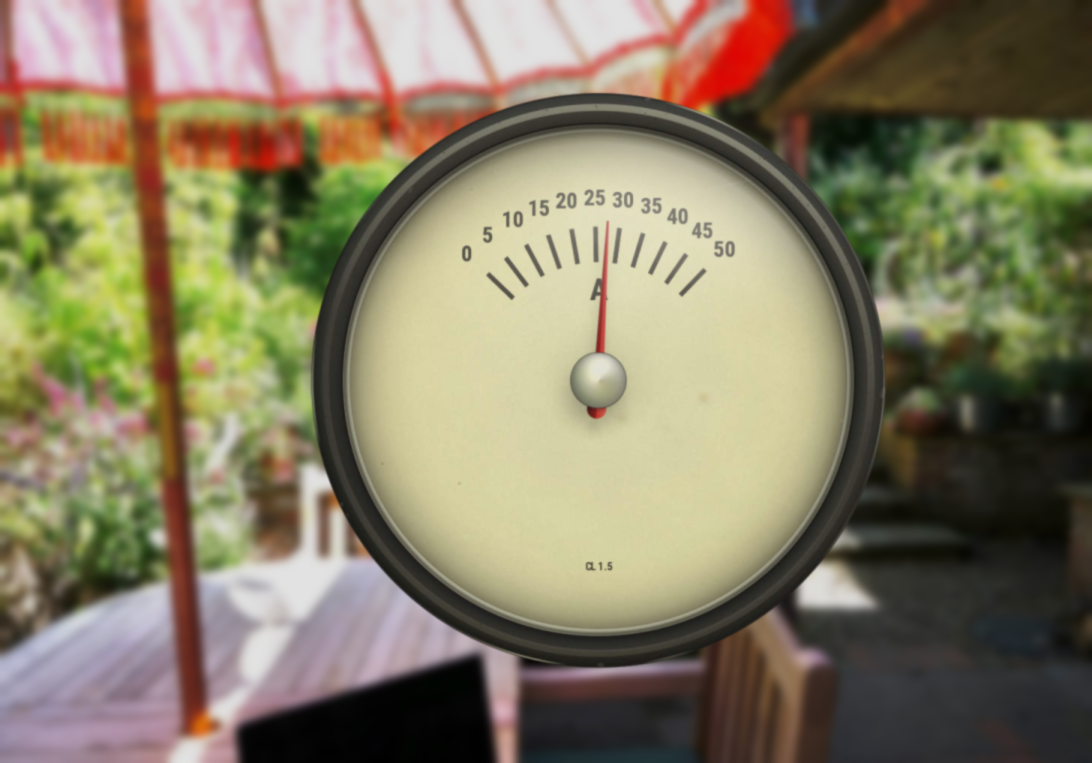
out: 27.5,A
